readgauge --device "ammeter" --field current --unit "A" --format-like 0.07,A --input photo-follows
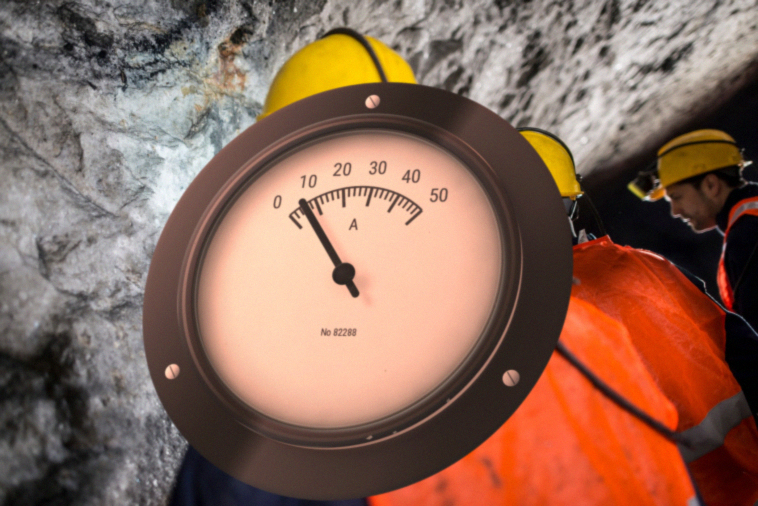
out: 6,A
